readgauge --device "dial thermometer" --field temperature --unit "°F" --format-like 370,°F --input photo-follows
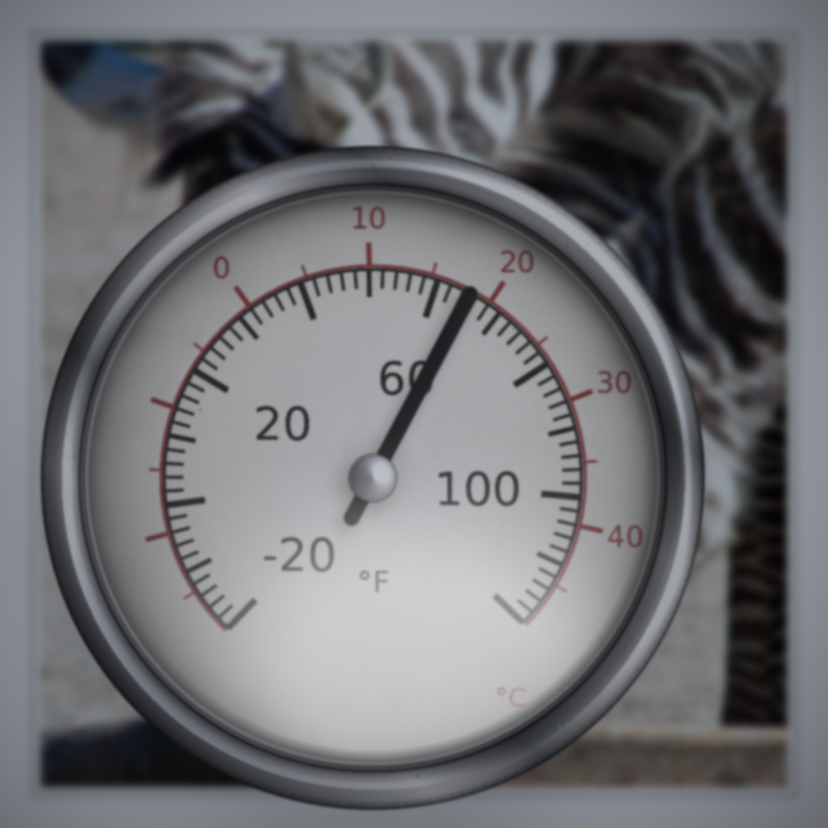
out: 65,°F
